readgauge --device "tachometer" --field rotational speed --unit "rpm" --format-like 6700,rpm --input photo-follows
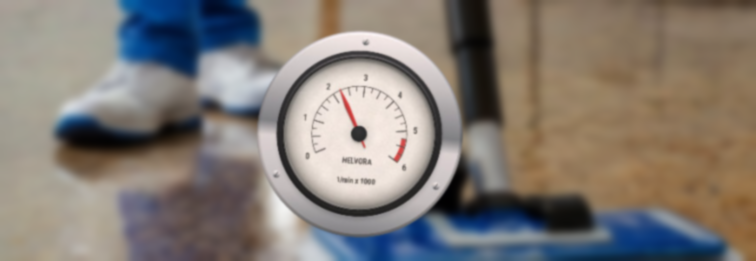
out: 2250,rpm
